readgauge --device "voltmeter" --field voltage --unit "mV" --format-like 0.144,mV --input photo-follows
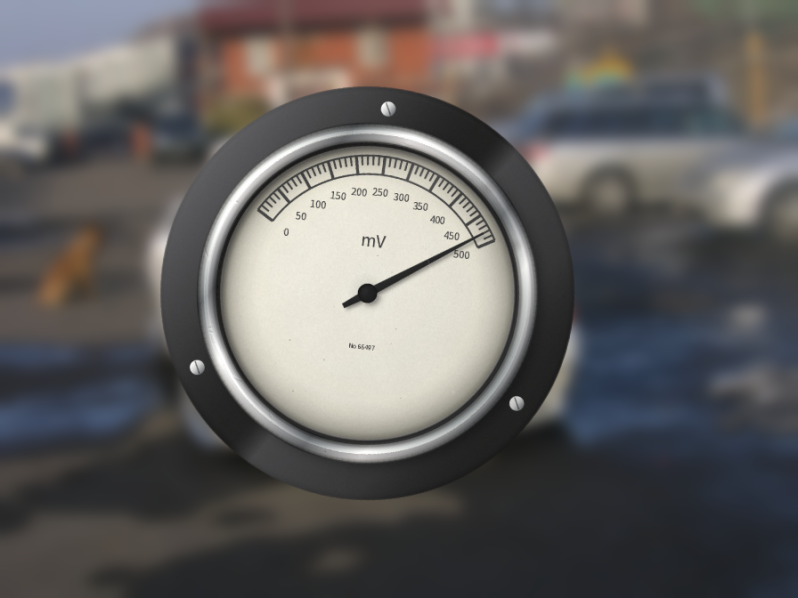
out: 480,mV
